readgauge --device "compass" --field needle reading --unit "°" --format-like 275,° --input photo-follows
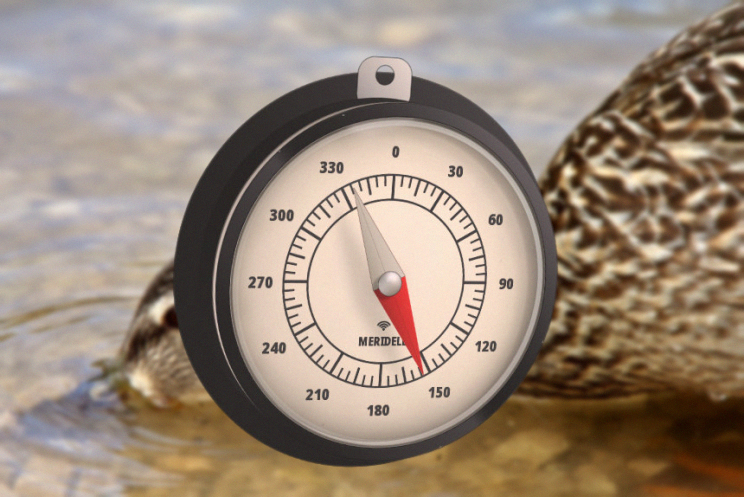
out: 155,°
